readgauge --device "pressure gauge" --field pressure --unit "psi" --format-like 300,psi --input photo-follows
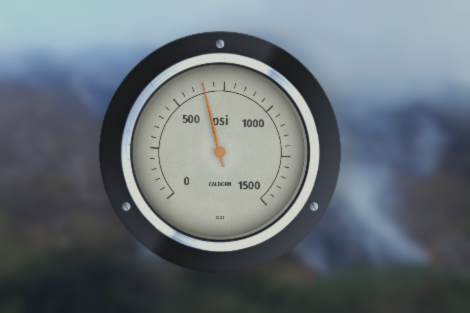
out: 650,psi
